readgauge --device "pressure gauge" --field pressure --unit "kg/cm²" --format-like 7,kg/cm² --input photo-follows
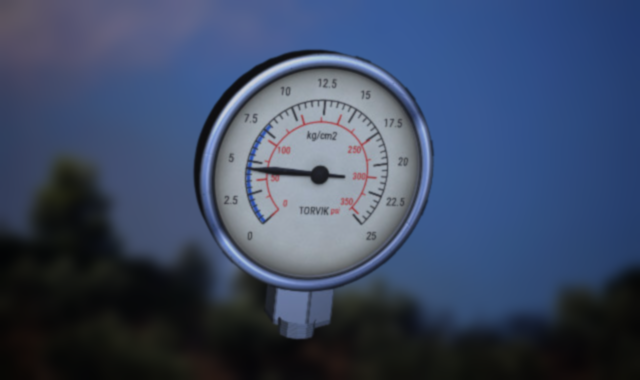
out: 4.5,kg/cm²
